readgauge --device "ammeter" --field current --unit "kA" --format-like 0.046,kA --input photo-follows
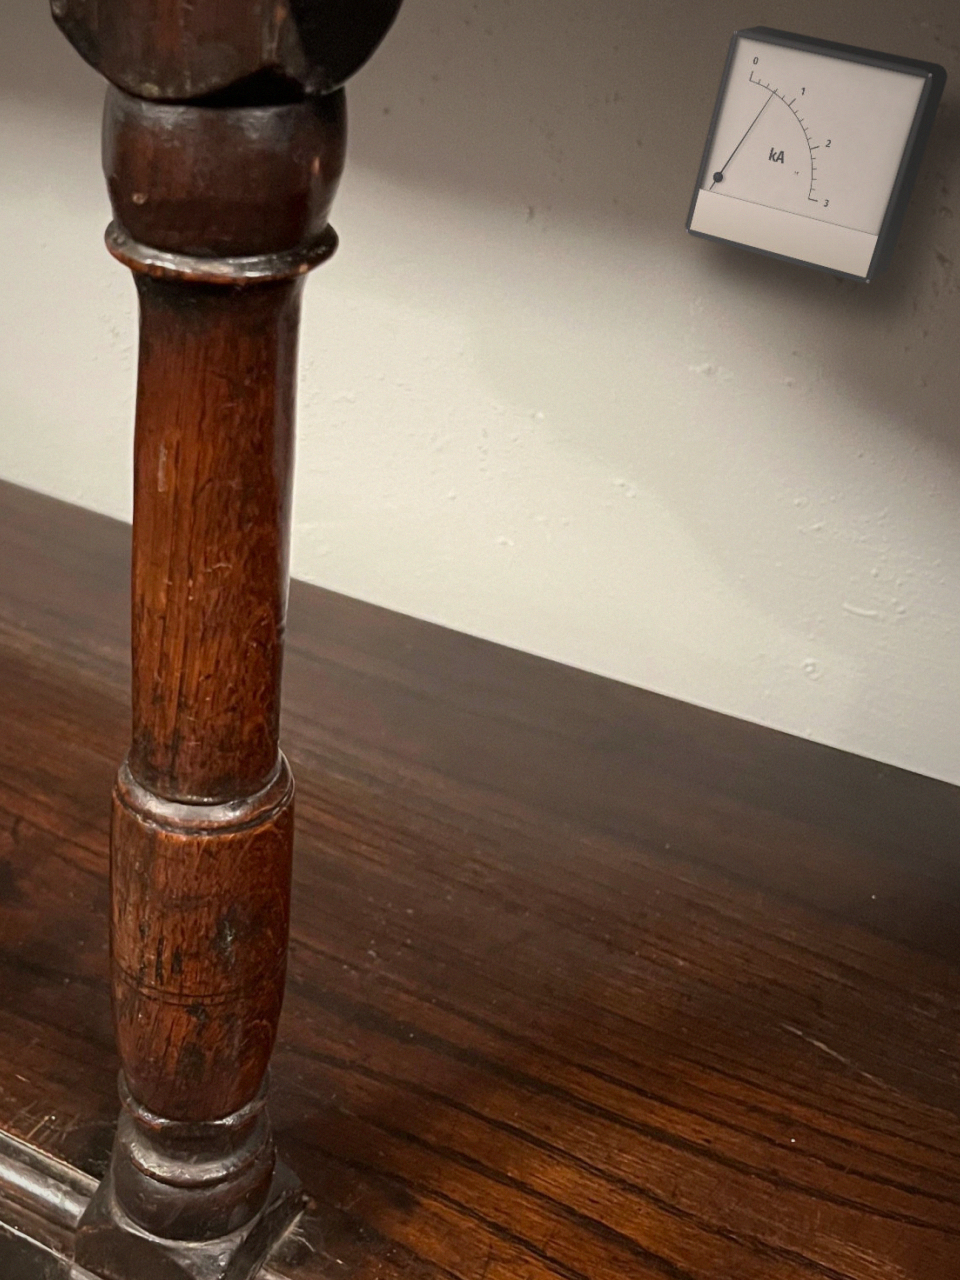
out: 0.6,kA
